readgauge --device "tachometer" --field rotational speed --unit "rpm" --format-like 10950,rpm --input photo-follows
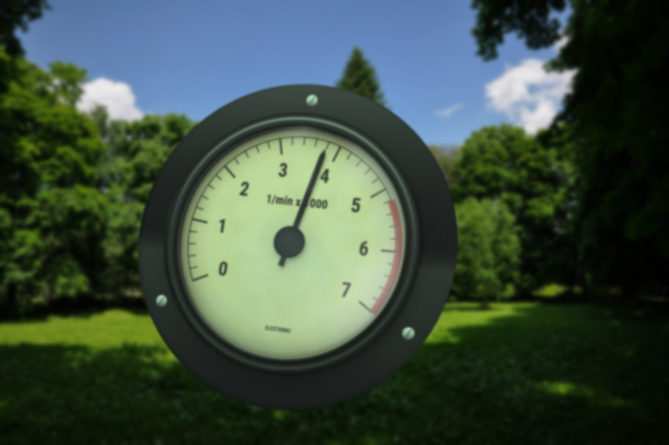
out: 3800,rpm
